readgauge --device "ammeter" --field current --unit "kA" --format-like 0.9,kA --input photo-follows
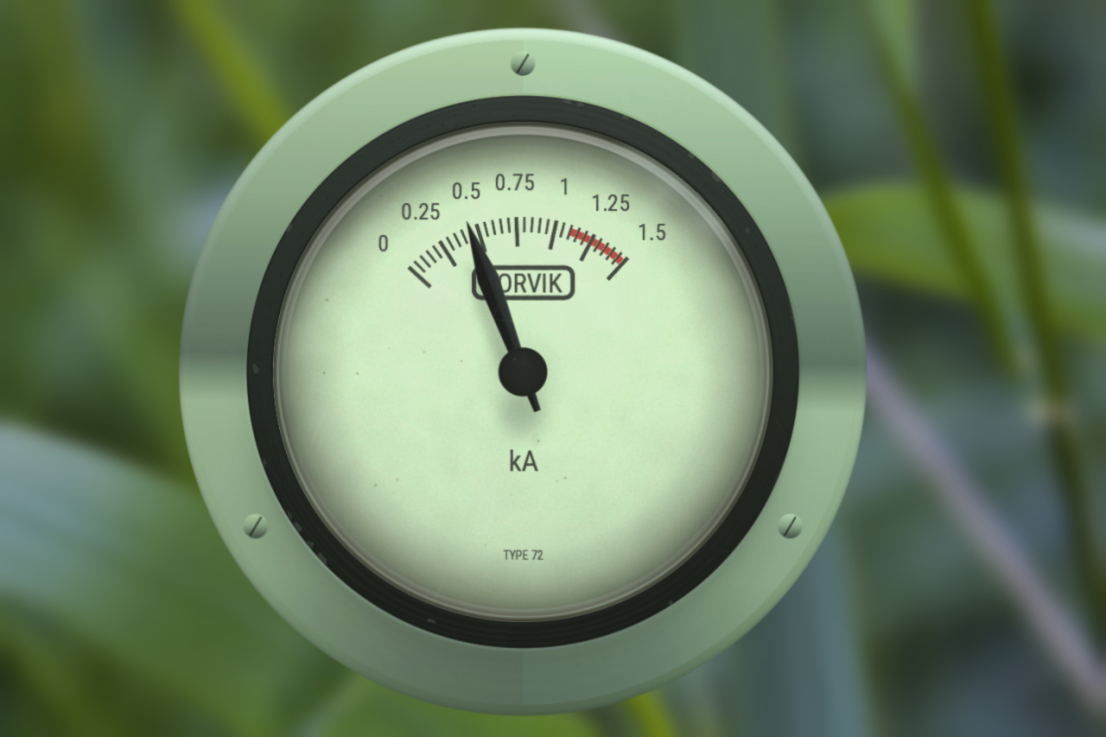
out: 0.45,kA
